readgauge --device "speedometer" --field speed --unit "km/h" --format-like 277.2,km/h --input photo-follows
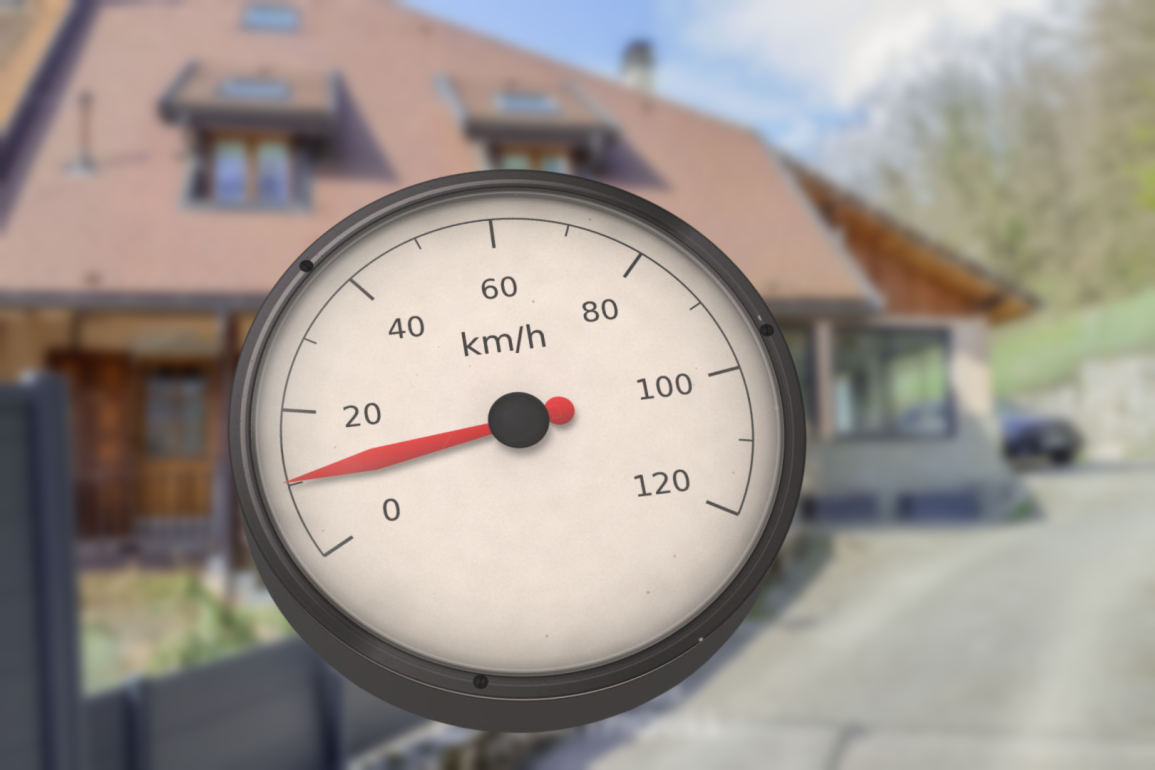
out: 10,km/h
